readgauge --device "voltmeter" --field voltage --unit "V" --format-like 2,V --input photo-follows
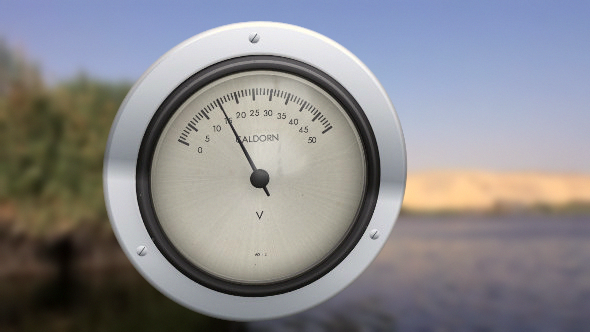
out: 15,V
